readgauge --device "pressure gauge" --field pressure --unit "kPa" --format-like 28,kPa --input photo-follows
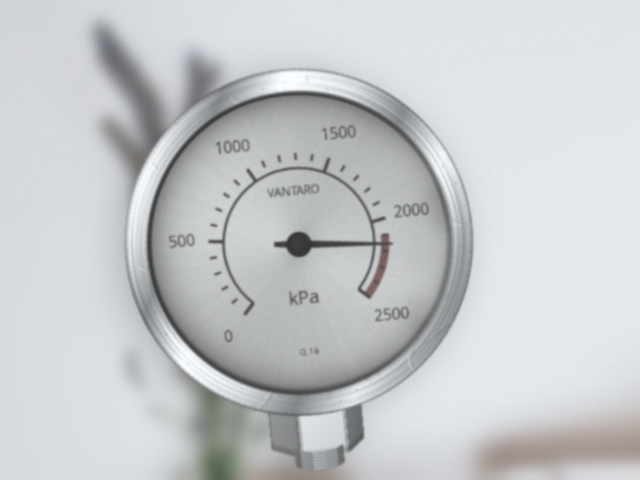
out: 2150,kPa
